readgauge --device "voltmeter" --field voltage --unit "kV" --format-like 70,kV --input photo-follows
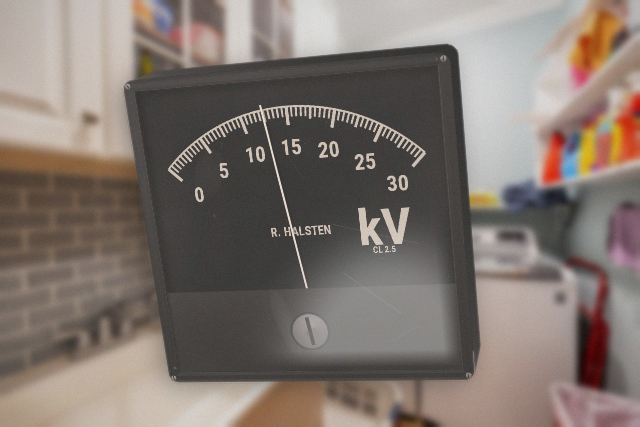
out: 12.5,kV
